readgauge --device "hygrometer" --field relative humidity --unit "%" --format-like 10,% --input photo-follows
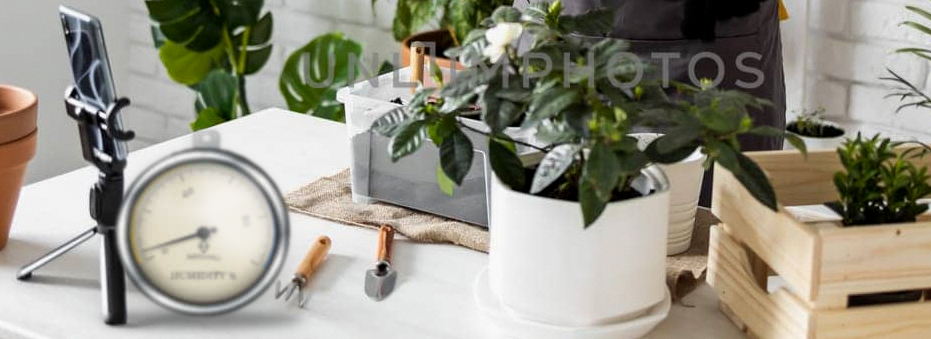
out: 4,%
